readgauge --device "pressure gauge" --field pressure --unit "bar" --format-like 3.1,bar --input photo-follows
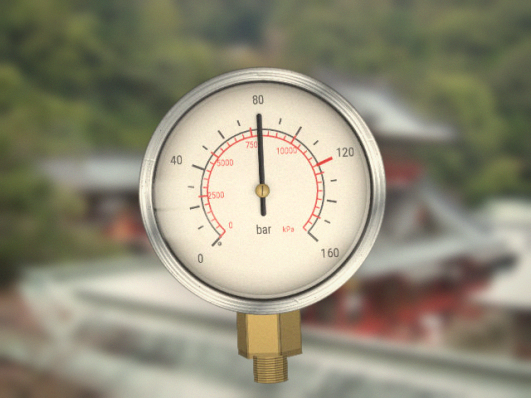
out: 80,bar
